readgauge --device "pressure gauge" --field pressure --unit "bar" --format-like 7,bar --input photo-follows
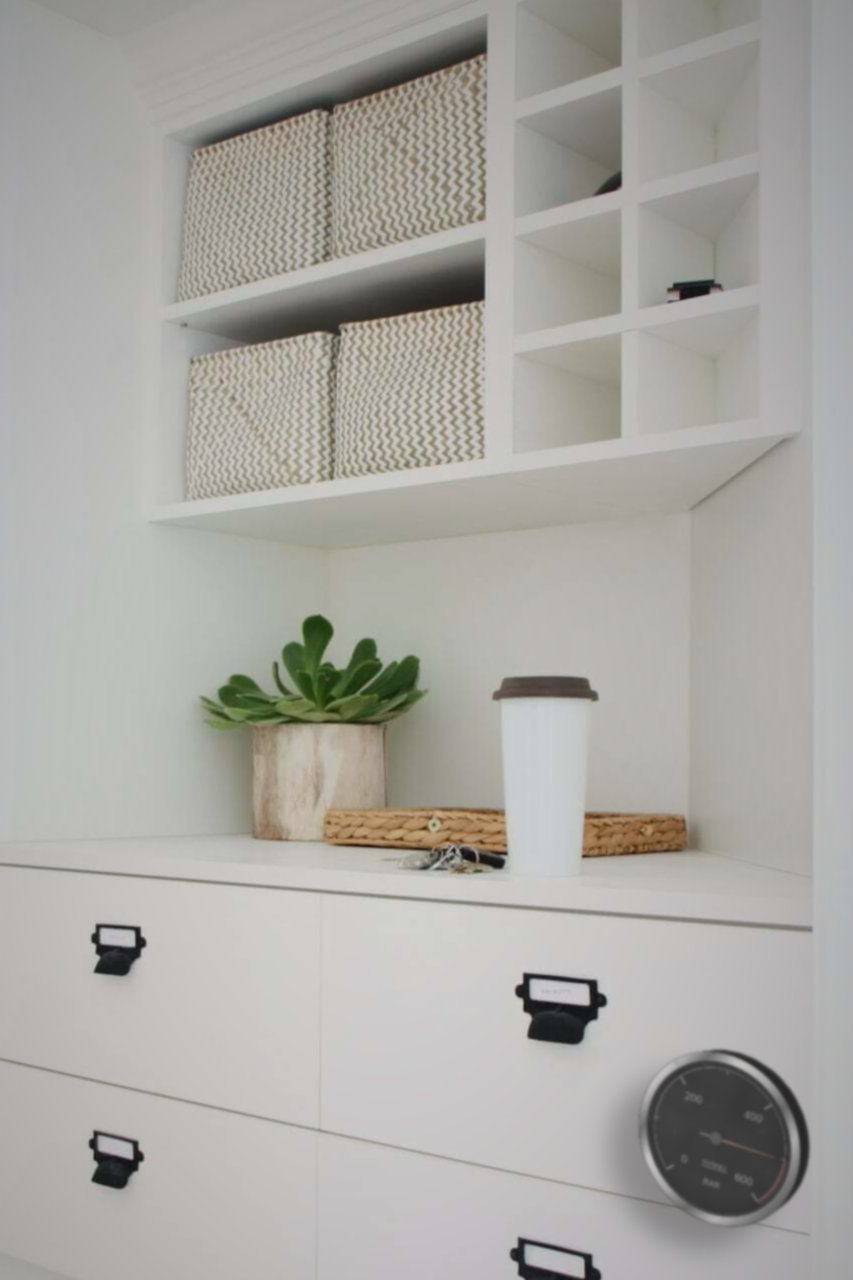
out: 500,bar
